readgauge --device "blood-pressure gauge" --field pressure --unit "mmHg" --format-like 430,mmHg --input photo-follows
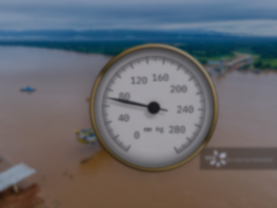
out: 70,mmHg
